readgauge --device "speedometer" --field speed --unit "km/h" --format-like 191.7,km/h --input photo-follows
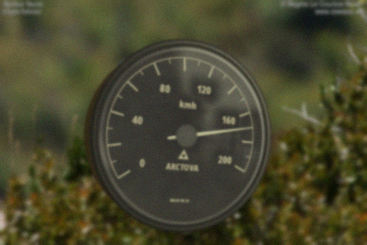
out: 170,km/h
